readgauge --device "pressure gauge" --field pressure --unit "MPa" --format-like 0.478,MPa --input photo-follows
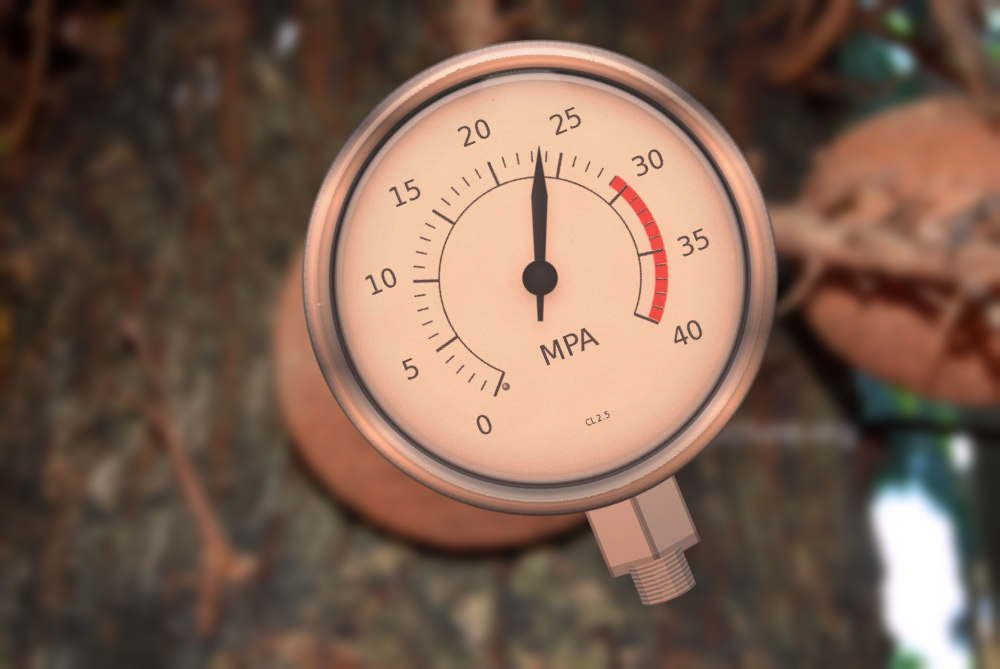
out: 23.5,MPa
